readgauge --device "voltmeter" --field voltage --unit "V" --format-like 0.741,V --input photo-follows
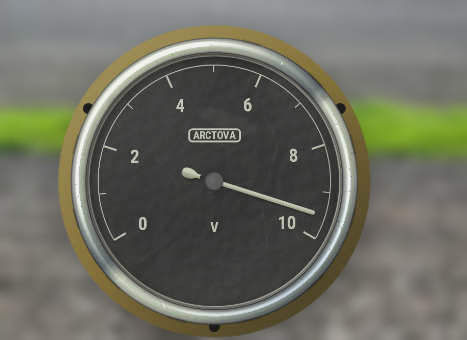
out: 9.5,V
